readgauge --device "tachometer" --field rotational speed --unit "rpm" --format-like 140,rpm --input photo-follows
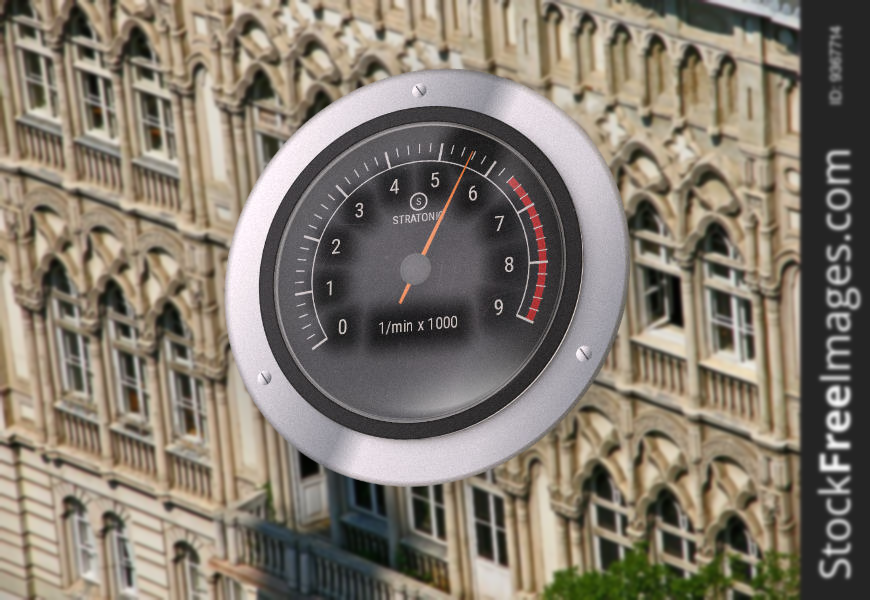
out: 5600,rpm
